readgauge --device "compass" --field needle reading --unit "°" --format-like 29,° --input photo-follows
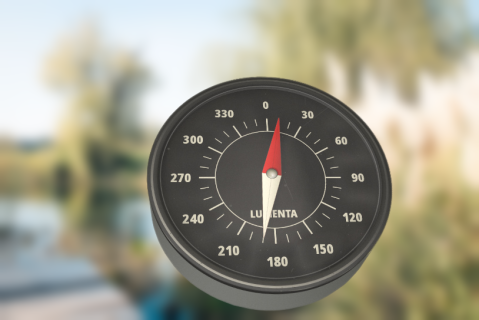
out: 10,°
